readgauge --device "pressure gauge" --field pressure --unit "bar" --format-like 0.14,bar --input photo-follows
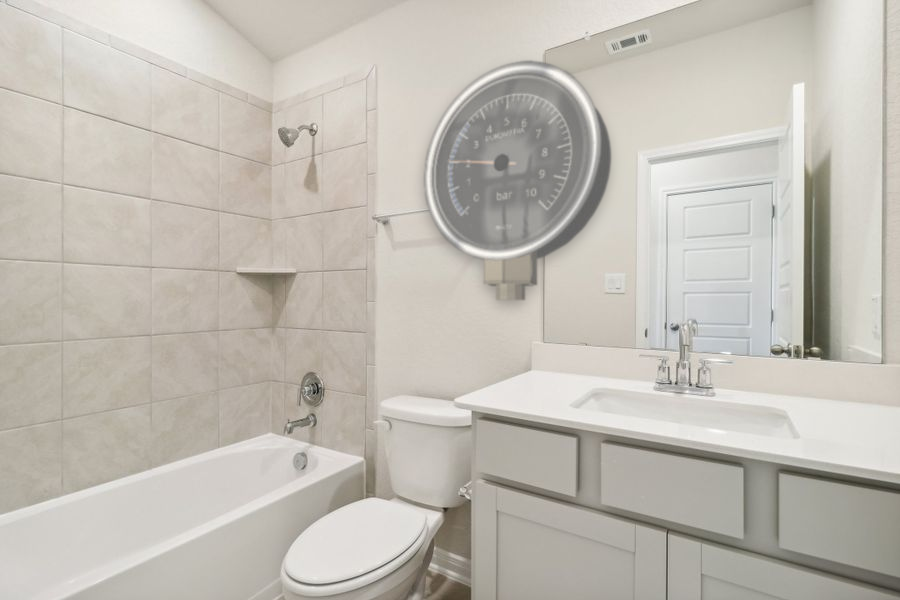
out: 2,bar
